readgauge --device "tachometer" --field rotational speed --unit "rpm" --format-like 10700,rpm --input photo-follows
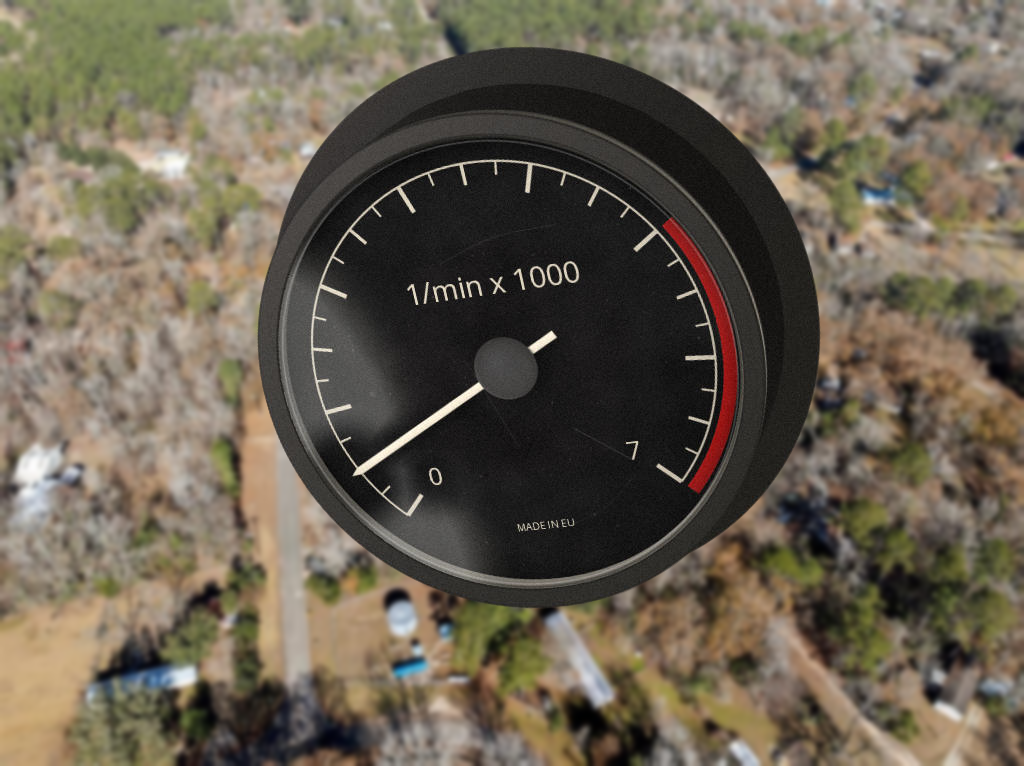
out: 500,rpm
